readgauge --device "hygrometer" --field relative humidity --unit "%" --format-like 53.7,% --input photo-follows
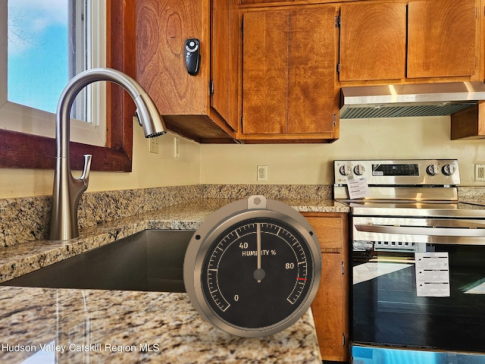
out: 50,%
